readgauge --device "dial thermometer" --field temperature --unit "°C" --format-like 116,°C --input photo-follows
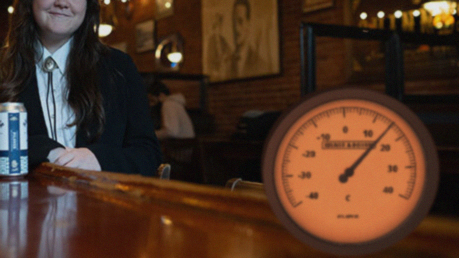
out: 15,°C
